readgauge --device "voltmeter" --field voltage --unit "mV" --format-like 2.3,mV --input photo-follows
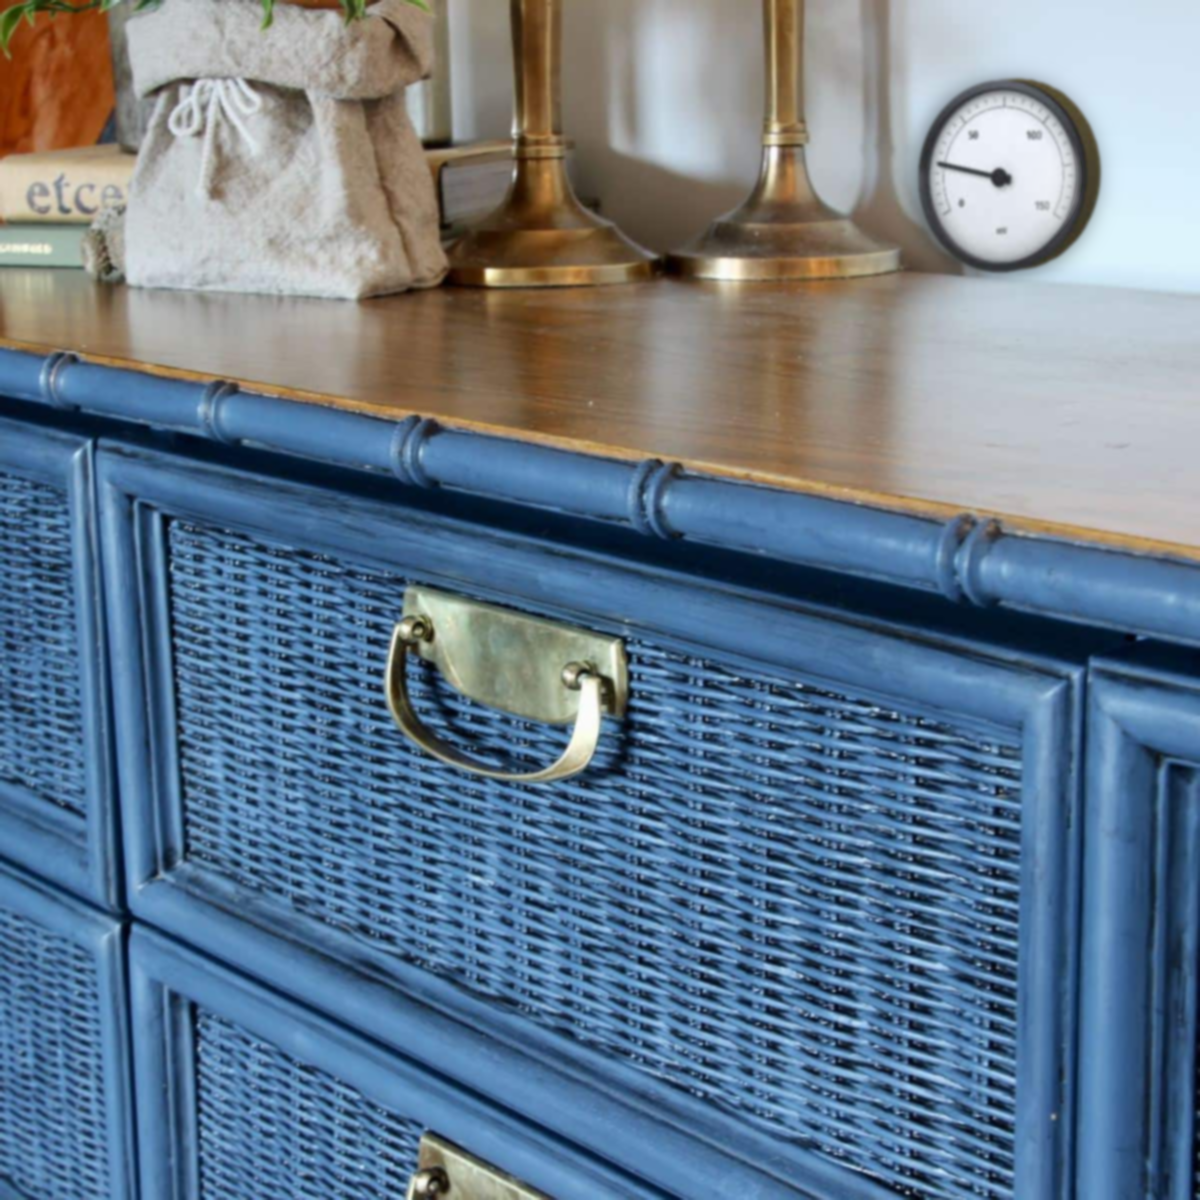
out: 25,mV
